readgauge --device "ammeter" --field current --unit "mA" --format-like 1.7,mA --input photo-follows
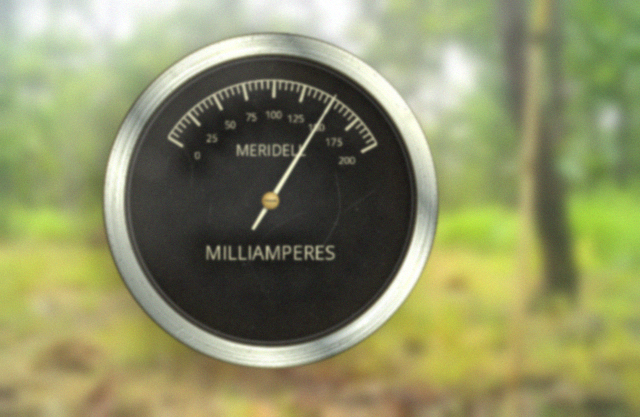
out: 150,mA
